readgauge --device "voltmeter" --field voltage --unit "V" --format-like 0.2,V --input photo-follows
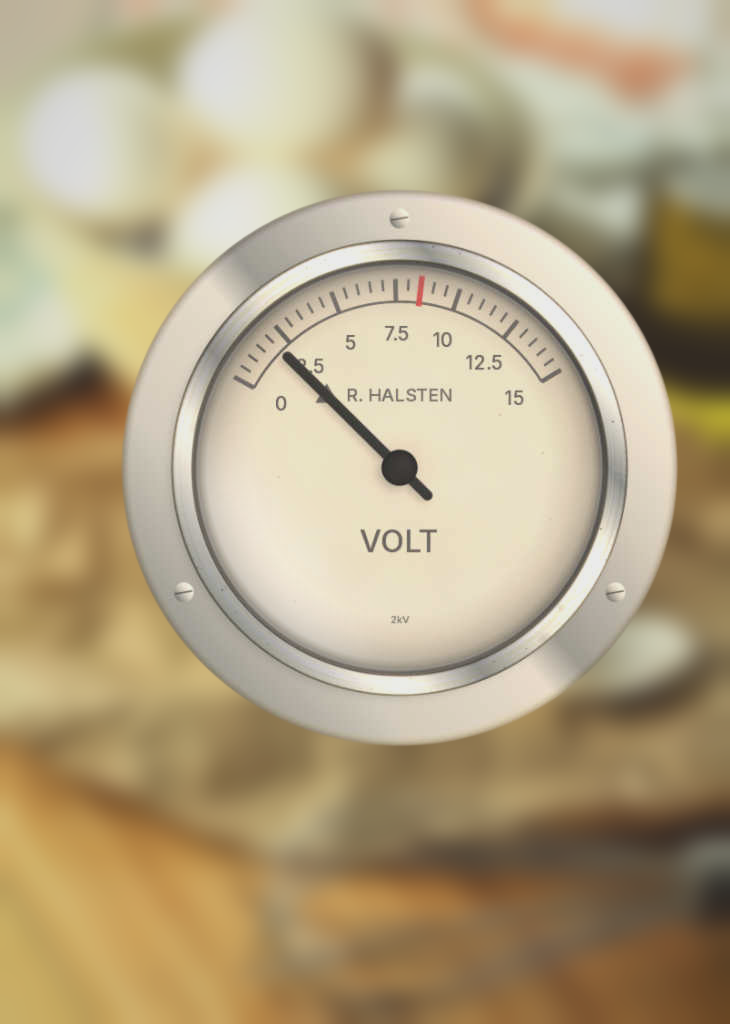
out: 2,V
